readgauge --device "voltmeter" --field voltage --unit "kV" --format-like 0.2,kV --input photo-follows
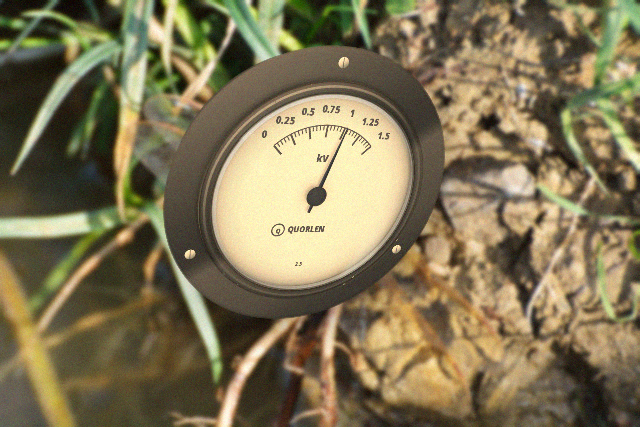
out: 1,kV
